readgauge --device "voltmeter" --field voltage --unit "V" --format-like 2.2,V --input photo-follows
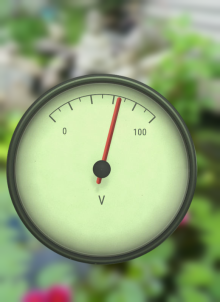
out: 65,V
